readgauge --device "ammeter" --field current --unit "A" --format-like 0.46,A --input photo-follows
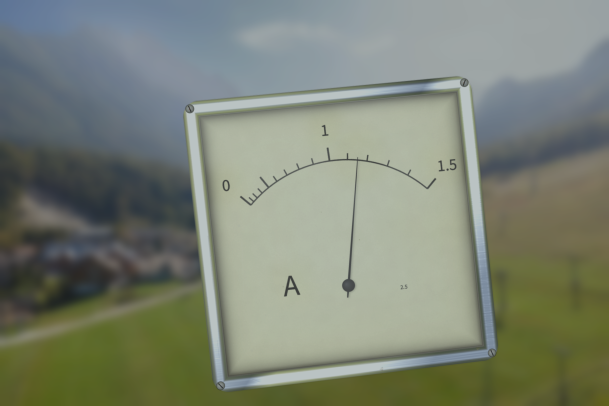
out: 1.15,A
